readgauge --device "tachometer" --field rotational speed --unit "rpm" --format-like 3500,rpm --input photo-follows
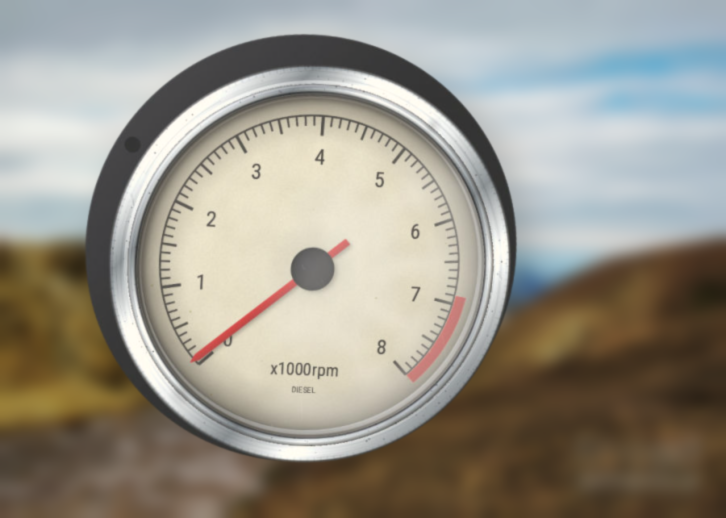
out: 100,rpm
